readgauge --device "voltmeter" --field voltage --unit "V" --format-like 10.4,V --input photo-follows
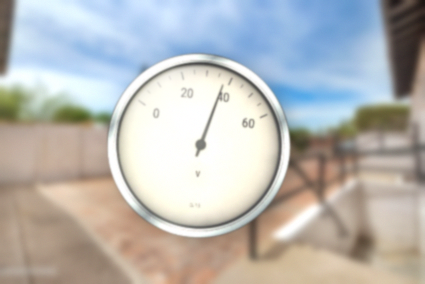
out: 37.5,V
